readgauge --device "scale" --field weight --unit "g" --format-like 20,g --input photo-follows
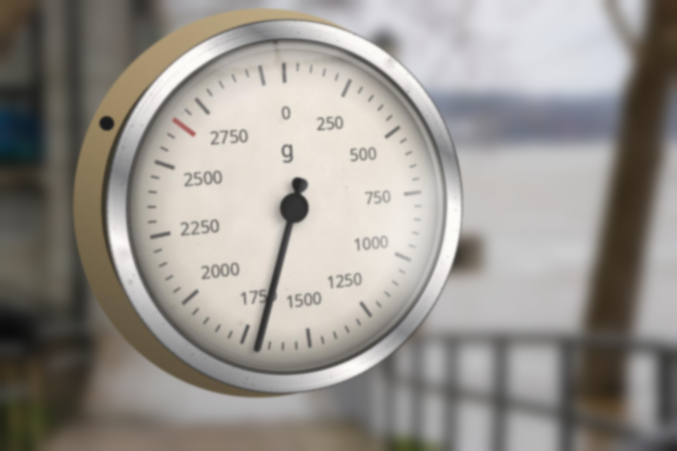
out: 1700,g
